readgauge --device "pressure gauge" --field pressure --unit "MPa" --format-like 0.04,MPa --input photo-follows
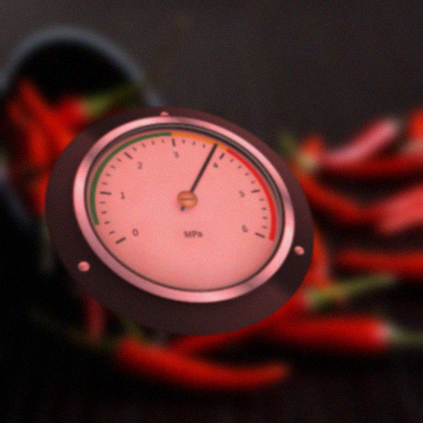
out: 3.8,MPa
